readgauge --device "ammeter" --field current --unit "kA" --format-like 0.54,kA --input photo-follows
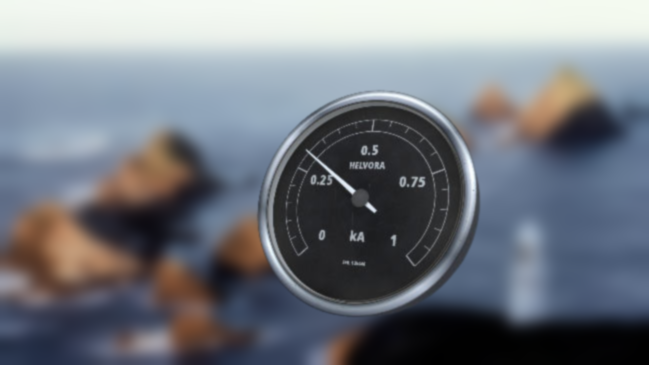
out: 0.3,kA
